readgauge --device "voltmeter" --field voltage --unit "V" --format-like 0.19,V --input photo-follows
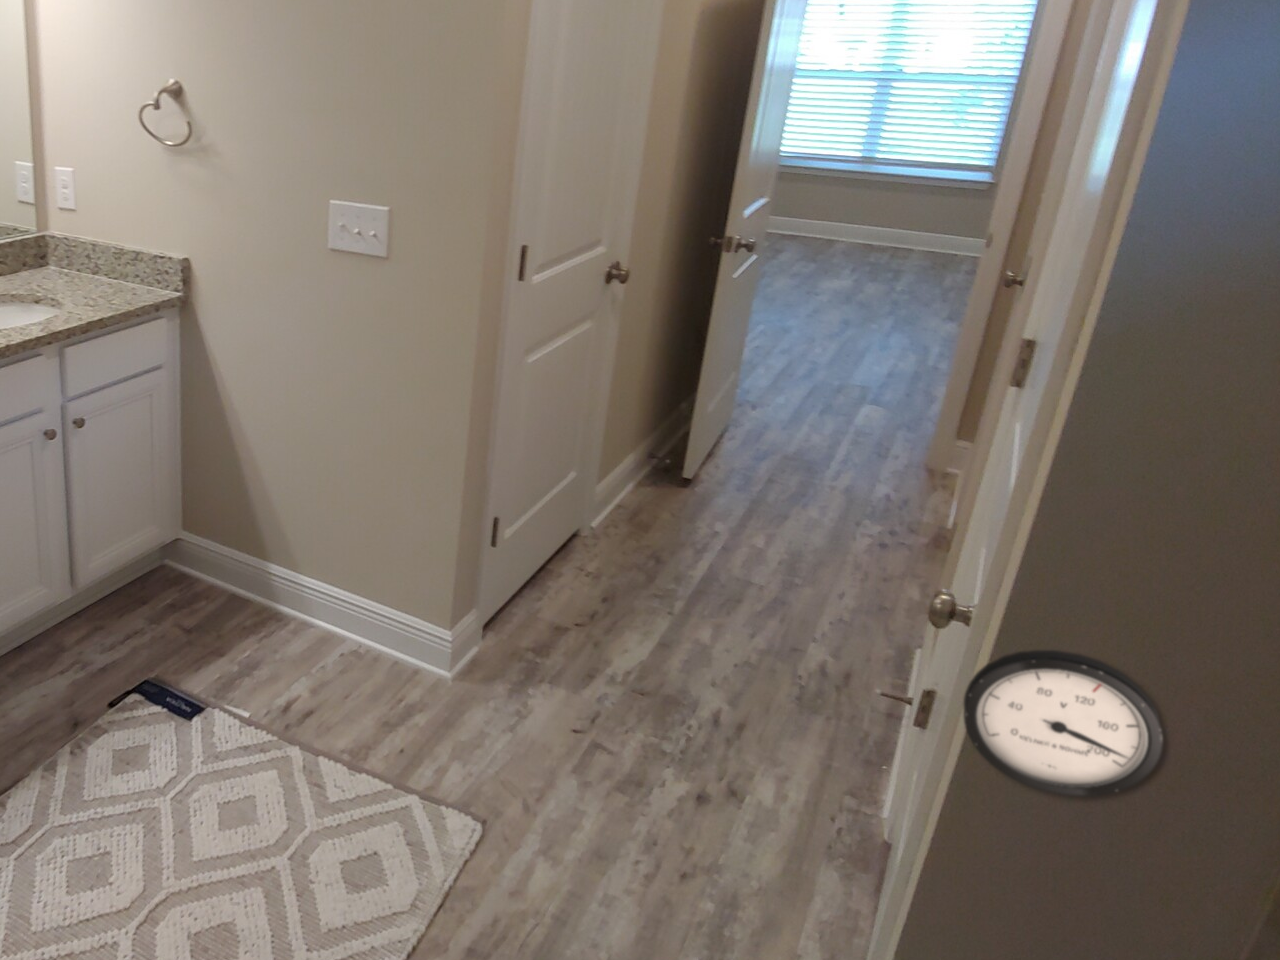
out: 190,V
